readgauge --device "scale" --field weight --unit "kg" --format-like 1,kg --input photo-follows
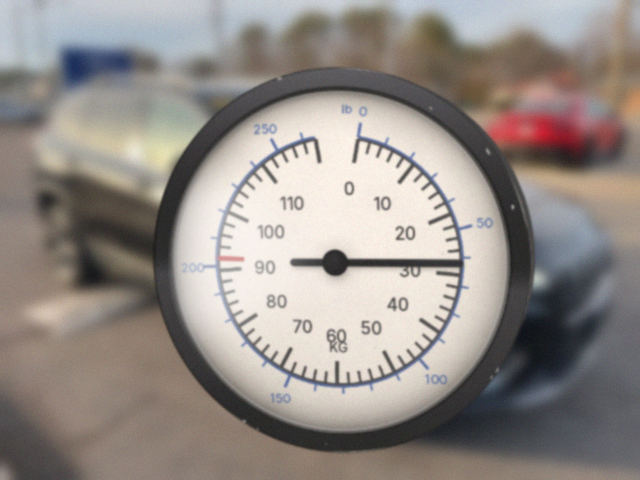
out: 28,kg
